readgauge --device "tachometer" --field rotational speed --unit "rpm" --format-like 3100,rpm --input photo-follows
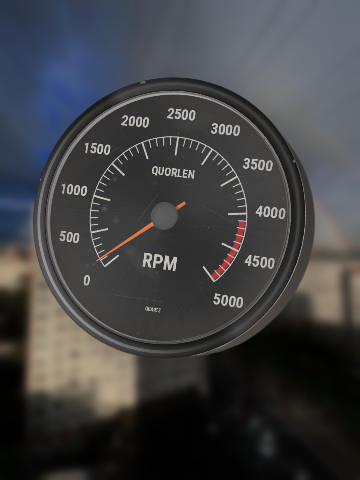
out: 100,rpm
